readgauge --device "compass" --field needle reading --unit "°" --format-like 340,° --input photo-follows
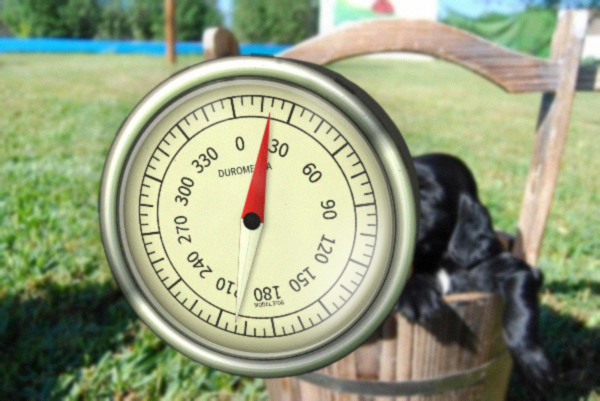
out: 20,°
